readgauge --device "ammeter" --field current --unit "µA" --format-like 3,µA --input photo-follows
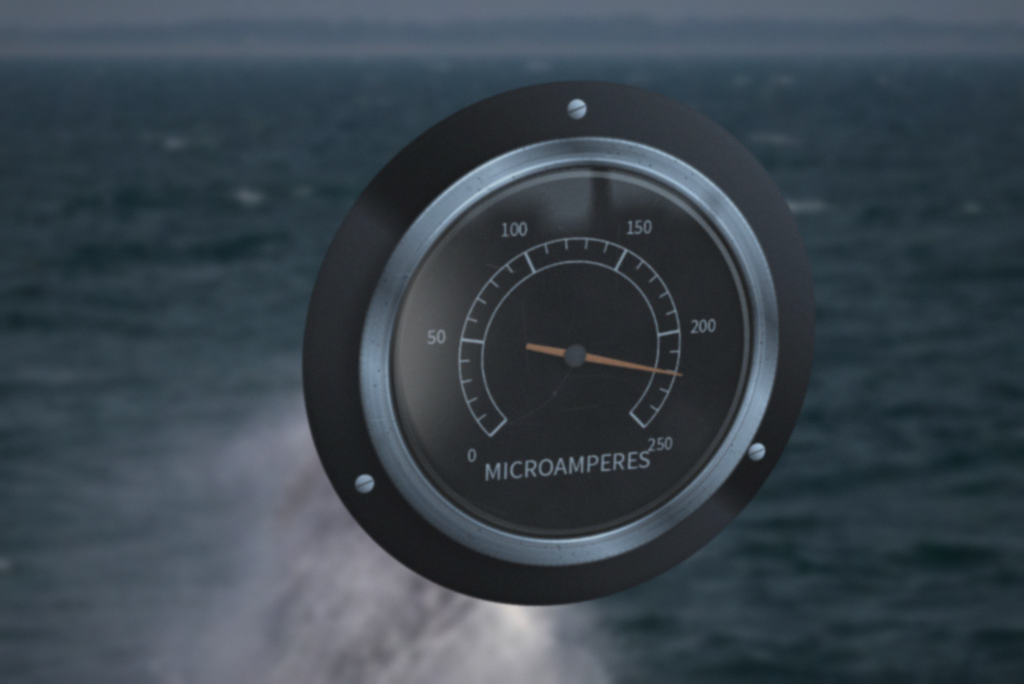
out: 220,µA
